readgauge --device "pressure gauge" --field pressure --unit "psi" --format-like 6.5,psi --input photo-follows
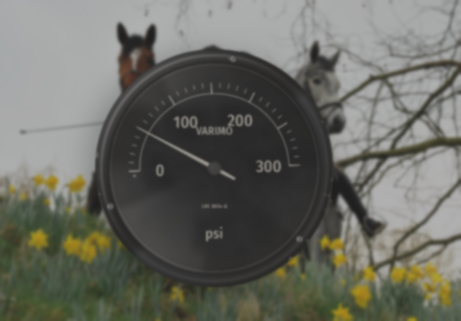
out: 50,psi
